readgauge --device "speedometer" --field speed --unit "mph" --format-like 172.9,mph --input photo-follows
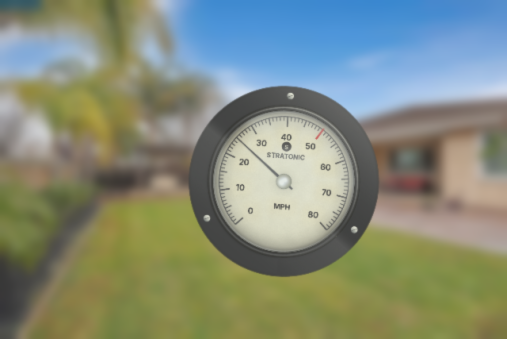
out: 25,mph
